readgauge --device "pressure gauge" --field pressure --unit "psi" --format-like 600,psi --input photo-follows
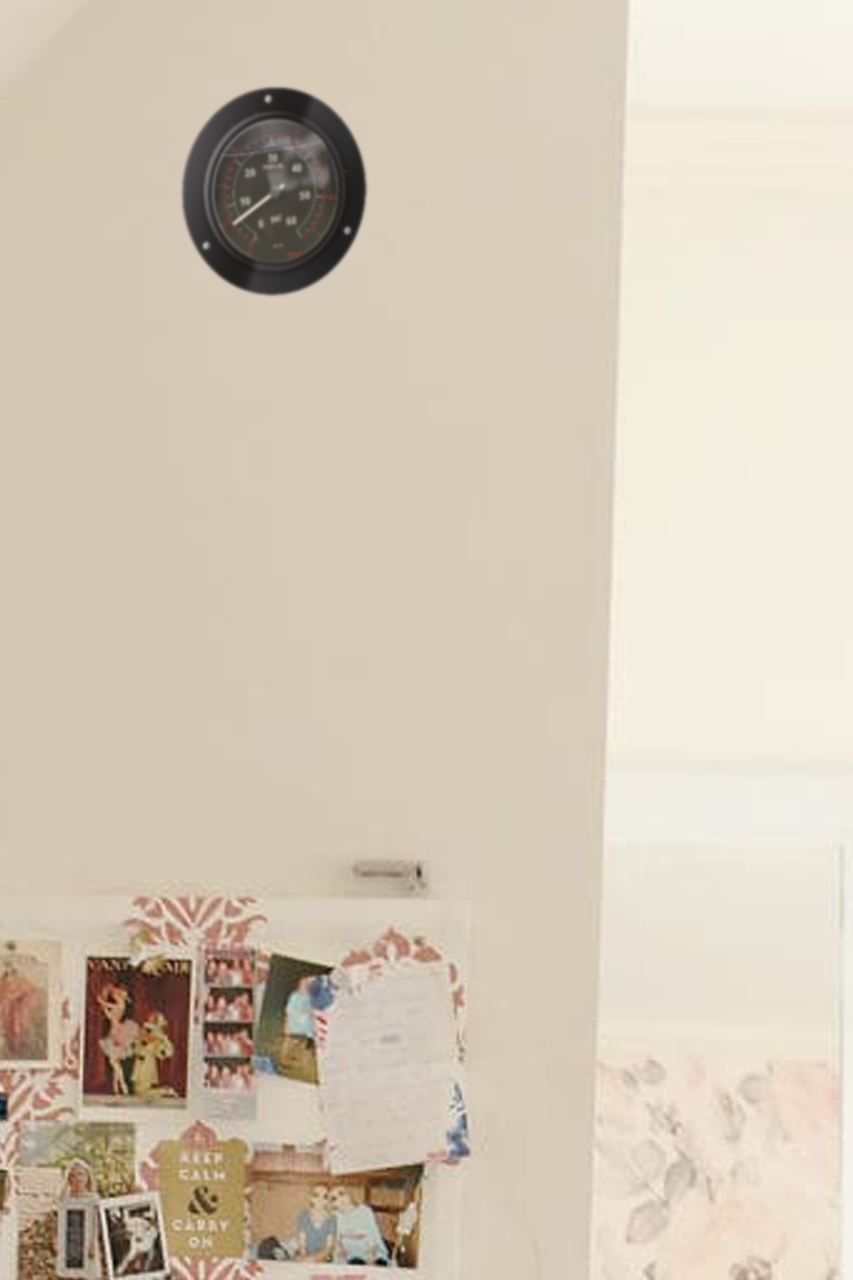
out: 6,psi
